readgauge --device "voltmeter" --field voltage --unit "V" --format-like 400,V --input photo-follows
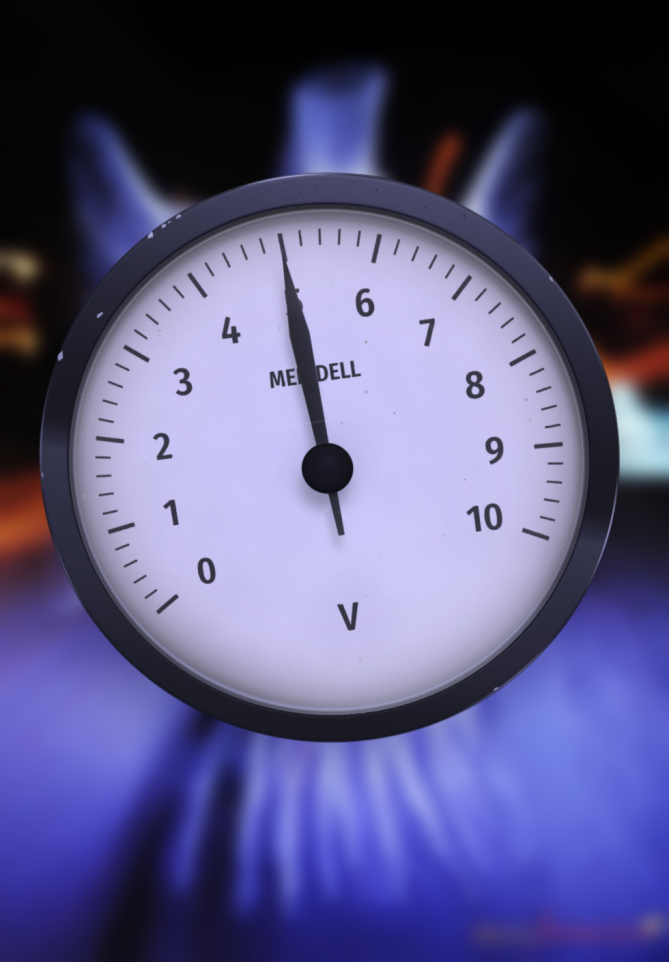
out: 5,V
